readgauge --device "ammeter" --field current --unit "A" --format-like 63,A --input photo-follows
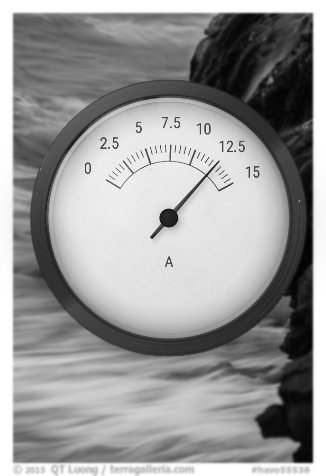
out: 12.5,A
